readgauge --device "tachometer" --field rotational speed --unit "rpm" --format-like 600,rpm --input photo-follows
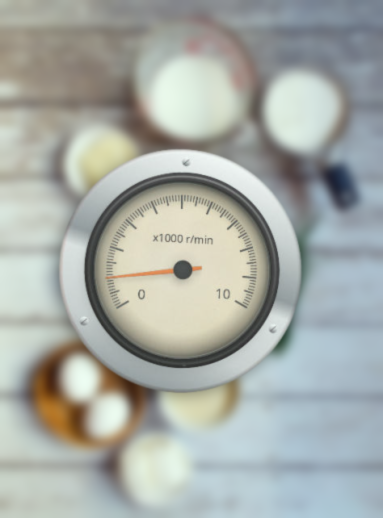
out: 1000,rpm
